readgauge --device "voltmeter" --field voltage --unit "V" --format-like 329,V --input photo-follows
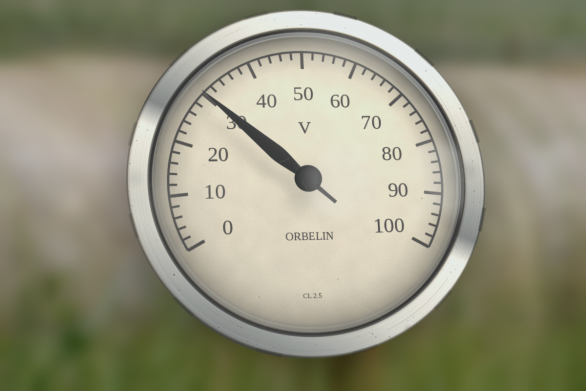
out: 30,V
